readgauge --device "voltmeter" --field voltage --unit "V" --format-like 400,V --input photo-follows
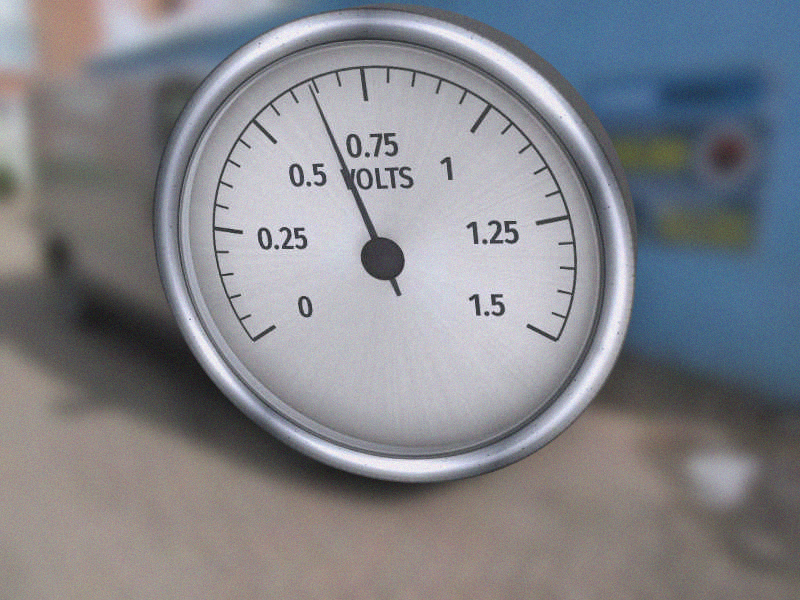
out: 0.65,V
